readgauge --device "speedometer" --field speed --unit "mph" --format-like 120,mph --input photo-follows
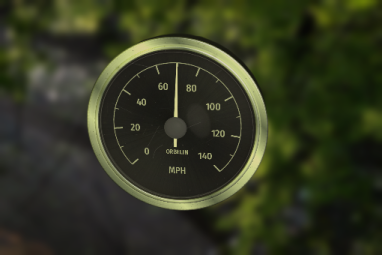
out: 70,mph
